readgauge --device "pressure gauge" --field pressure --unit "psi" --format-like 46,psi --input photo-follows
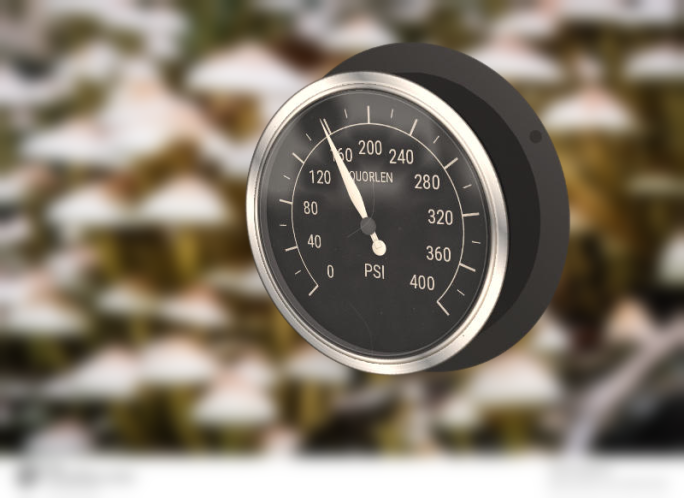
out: 160,psi
